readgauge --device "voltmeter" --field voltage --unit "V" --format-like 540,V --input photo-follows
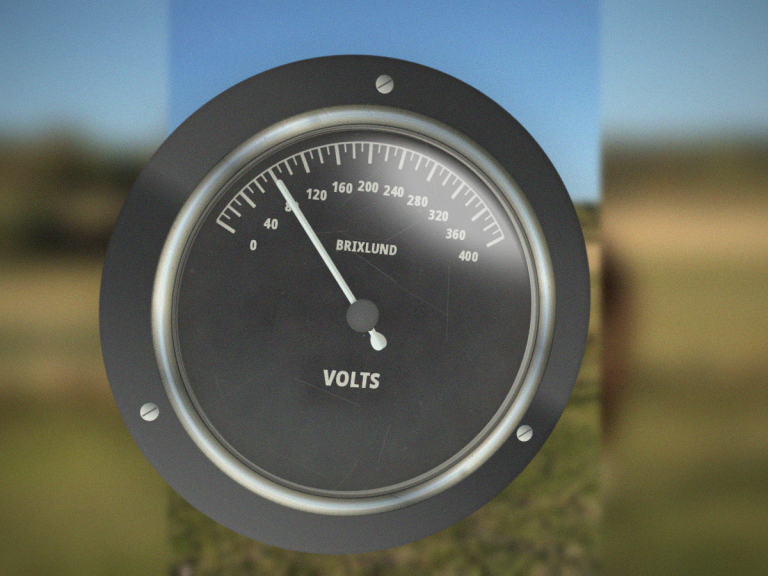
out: 80,V
